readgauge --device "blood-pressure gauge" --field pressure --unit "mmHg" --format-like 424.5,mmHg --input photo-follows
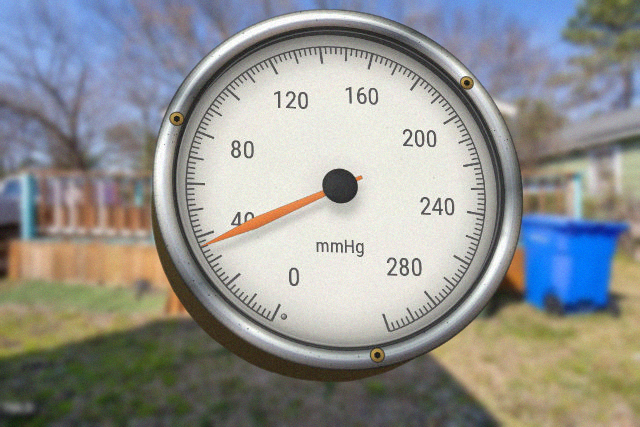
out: 36,mmHg
